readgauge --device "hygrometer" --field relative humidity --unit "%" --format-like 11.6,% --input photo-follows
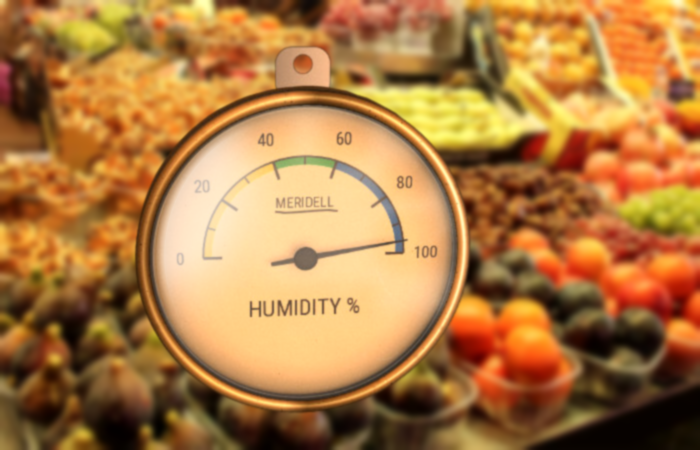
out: 95,%
